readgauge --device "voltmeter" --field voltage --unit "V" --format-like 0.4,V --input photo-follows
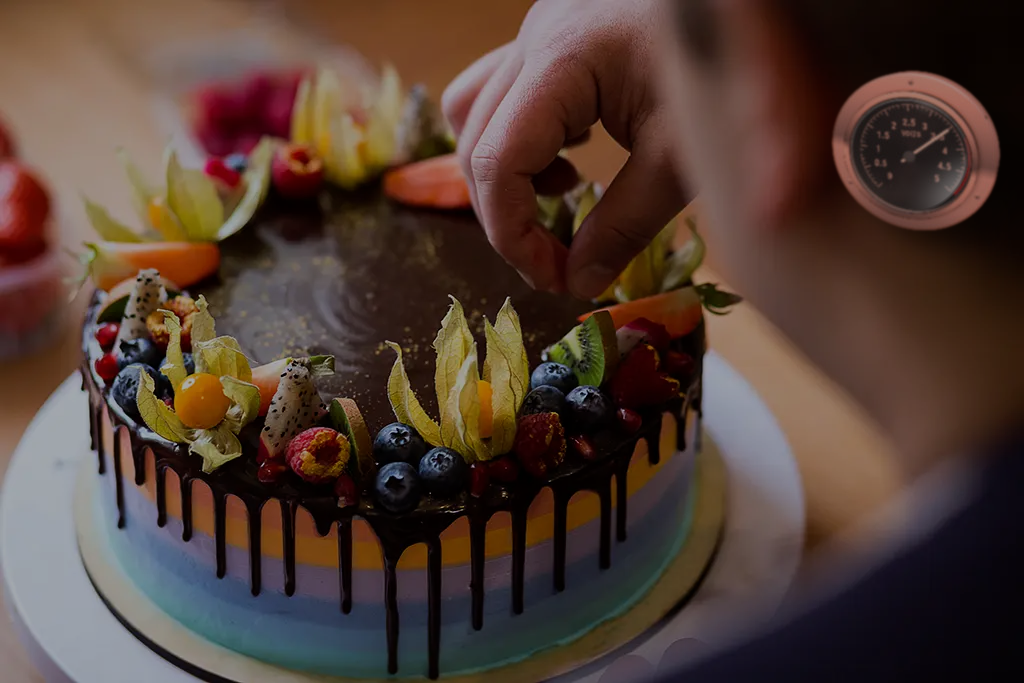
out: 3.5,V
